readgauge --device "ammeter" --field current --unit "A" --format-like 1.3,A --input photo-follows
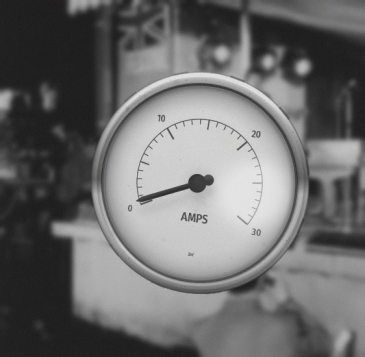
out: 0.5,A
